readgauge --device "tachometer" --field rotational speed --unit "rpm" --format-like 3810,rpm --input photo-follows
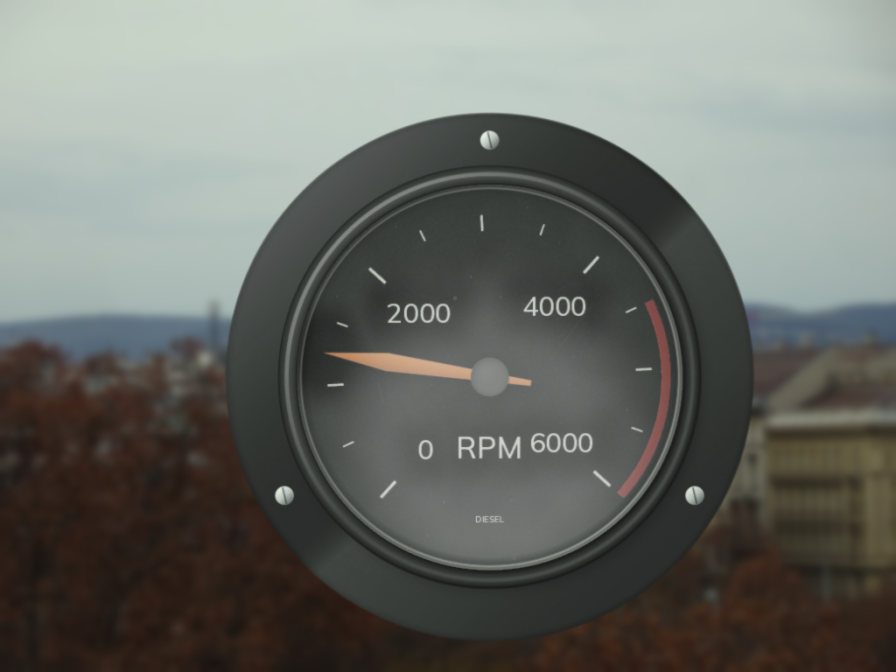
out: 1250,rpm
